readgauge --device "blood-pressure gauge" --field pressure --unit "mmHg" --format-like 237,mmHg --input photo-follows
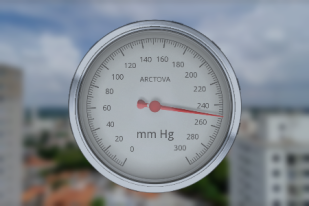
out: 250,mmHg
